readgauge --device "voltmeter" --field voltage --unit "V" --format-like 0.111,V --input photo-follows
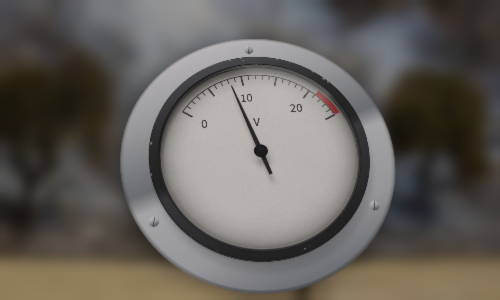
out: 8,V
